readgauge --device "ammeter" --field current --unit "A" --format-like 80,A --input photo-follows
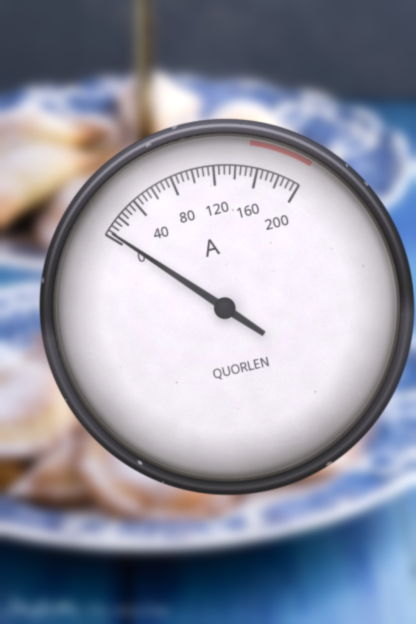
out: 5,A
